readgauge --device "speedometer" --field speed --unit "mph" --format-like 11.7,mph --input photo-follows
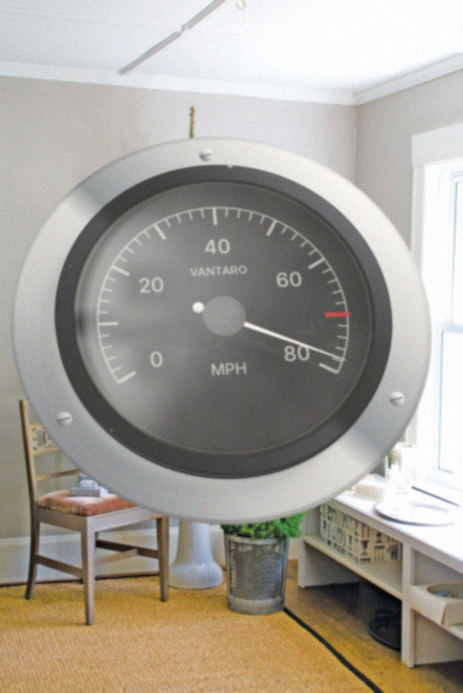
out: 78,mph
